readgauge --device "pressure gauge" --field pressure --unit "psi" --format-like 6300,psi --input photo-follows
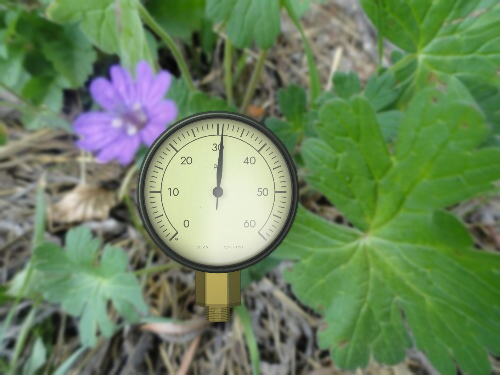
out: 31,psi
